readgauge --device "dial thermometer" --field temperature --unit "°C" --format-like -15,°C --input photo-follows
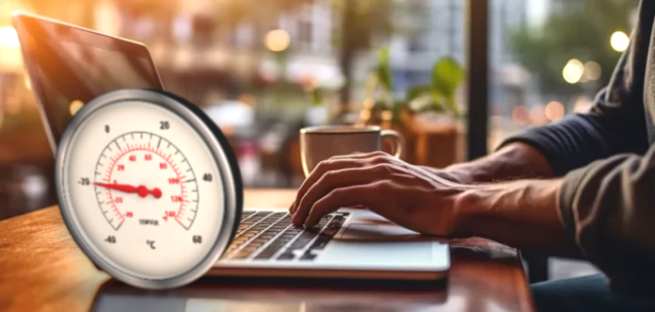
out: -20,°C
